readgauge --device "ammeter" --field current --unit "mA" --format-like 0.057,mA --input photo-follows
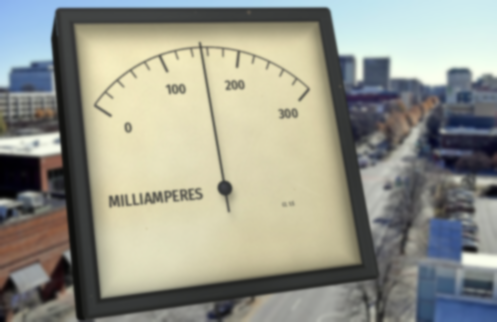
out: 150,mA
